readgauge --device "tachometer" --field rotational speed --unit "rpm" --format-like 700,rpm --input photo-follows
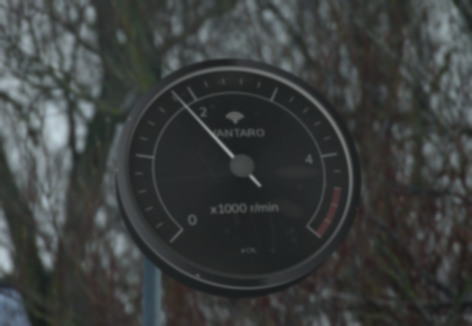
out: 1800,rpm
